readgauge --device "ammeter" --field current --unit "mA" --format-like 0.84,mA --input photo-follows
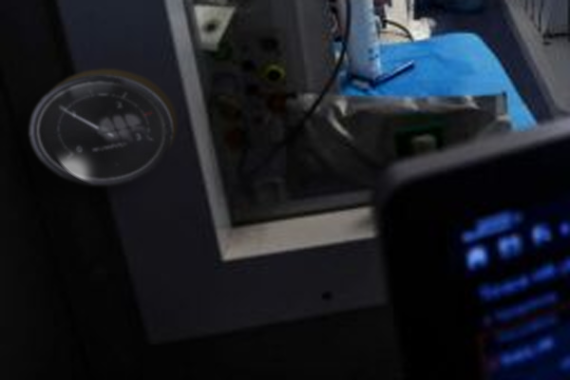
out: 1,mA
